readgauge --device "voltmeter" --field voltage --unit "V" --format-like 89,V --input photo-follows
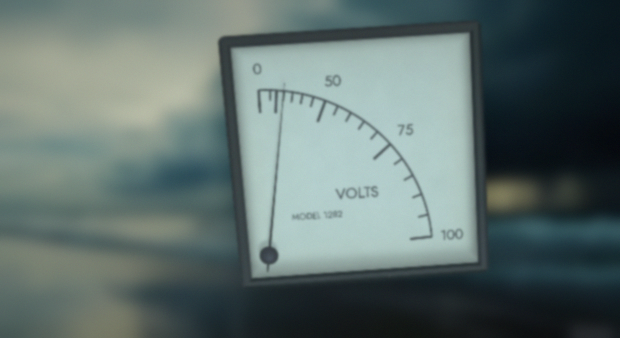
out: 30,V
